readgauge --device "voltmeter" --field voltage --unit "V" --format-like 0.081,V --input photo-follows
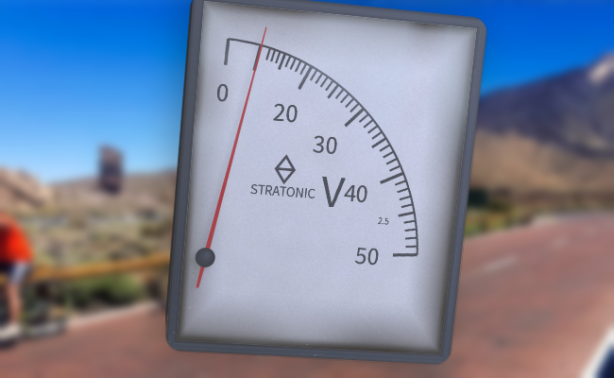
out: 10,V
